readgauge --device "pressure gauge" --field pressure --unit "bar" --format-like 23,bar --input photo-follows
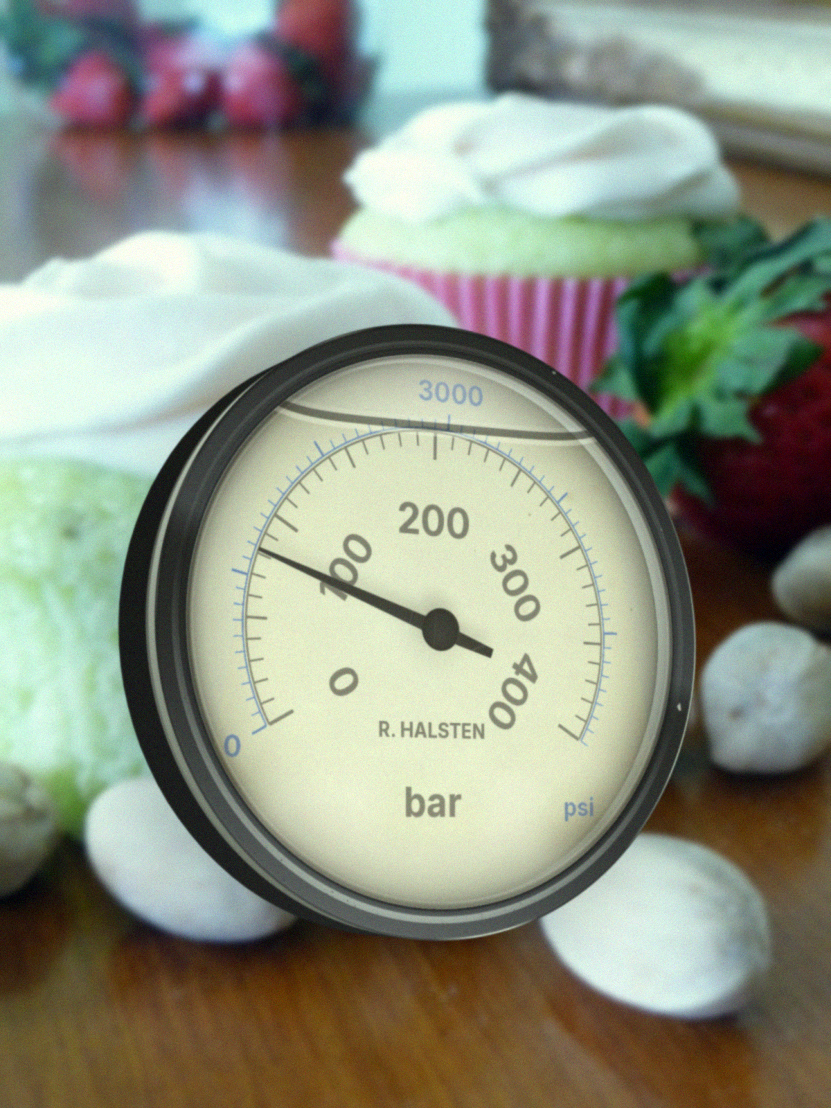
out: 80,bar
